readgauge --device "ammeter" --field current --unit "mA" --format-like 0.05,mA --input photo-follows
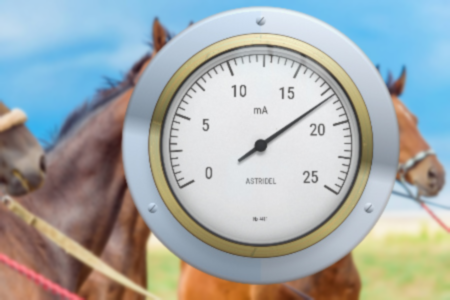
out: 18,mA
